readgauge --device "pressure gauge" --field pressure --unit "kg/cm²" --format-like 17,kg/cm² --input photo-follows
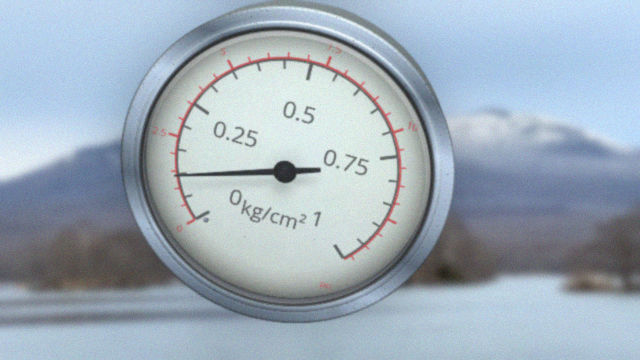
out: 0.1,kg/cm²
